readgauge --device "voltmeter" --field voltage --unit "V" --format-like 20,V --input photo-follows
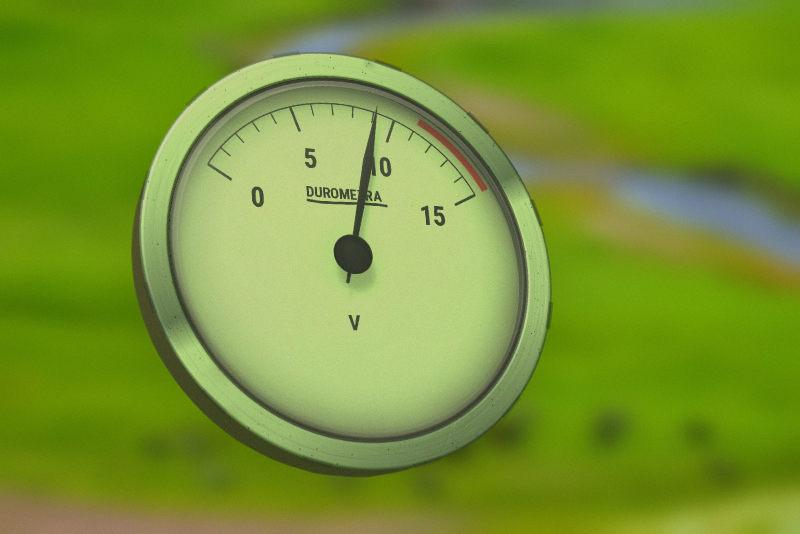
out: 9,V
